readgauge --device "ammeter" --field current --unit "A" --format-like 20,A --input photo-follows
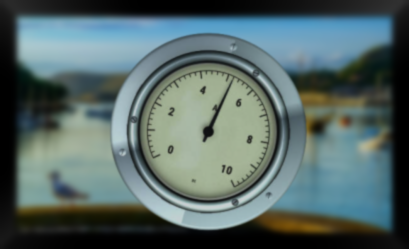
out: 5.2,A
